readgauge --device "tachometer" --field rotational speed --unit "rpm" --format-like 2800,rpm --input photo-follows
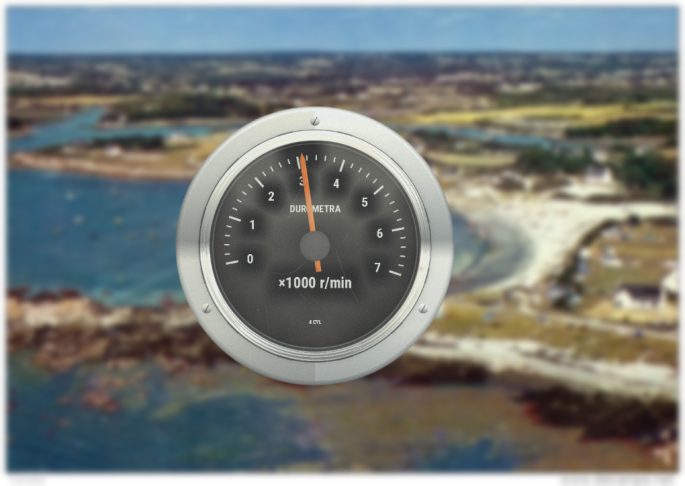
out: 3100,rpm
